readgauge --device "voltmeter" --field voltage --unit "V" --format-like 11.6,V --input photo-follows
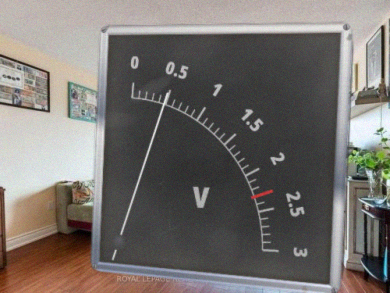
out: 0.5,V
